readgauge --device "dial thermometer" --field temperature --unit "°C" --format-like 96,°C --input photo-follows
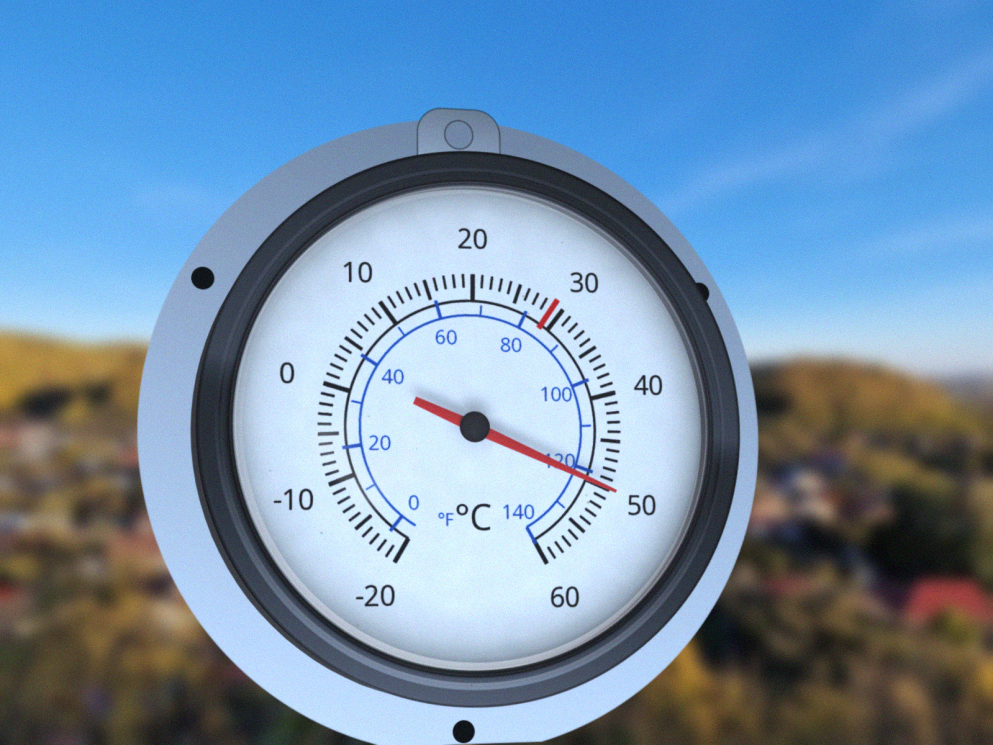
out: 50,°C
